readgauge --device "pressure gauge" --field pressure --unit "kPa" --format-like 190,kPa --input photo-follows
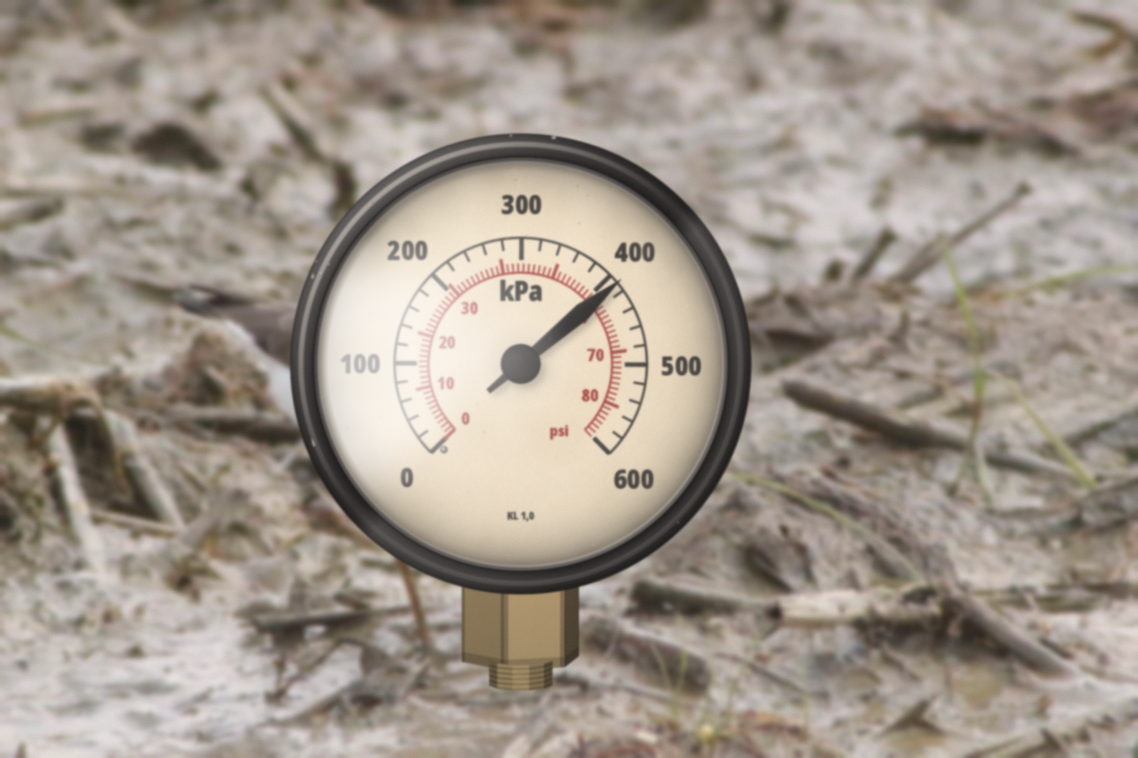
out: 410,kPa
